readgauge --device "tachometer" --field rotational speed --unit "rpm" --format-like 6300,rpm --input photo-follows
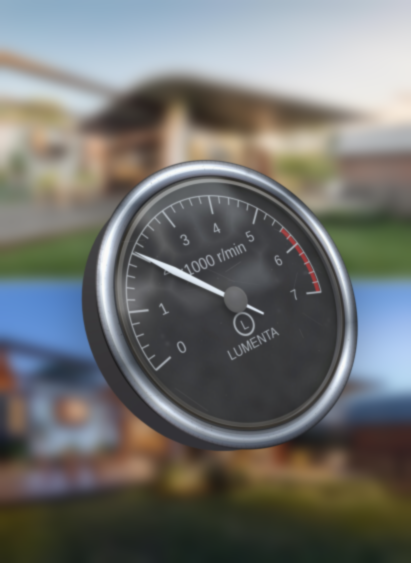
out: 2000,rpm
